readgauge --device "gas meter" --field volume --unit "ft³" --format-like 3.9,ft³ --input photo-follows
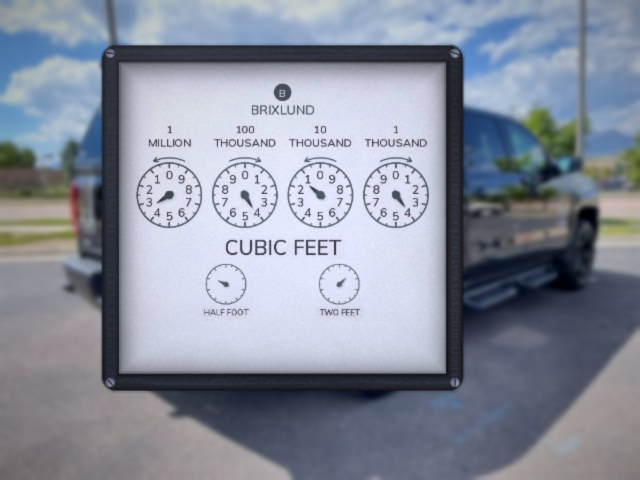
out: 341400,ft³
